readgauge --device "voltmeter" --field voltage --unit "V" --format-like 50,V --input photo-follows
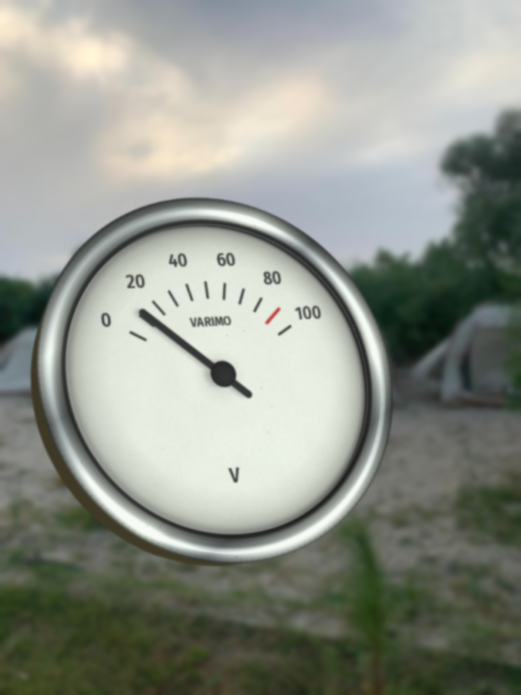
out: 10,V
